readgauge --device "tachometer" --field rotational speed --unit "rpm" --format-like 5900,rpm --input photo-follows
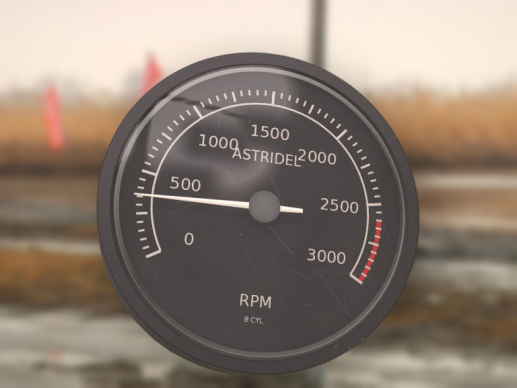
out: 350,rpm
